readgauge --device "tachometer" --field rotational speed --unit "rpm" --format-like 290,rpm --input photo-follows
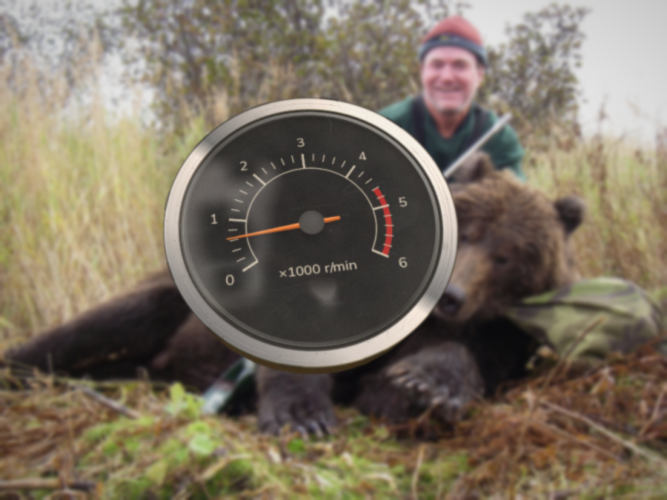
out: 600,rpm
